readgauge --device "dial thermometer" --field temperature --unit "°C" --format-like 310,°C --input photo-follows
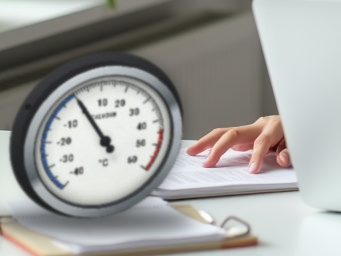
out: 0,°C
